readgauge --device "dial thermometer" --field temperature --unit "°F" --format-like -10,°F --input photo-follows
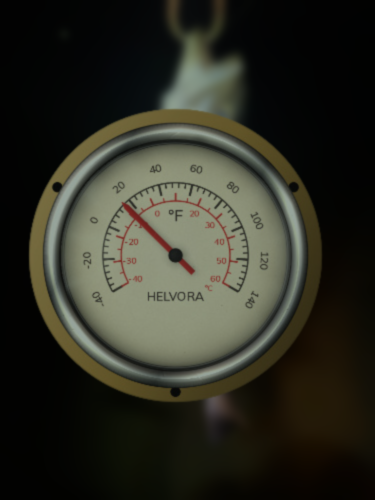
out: 16,°F
